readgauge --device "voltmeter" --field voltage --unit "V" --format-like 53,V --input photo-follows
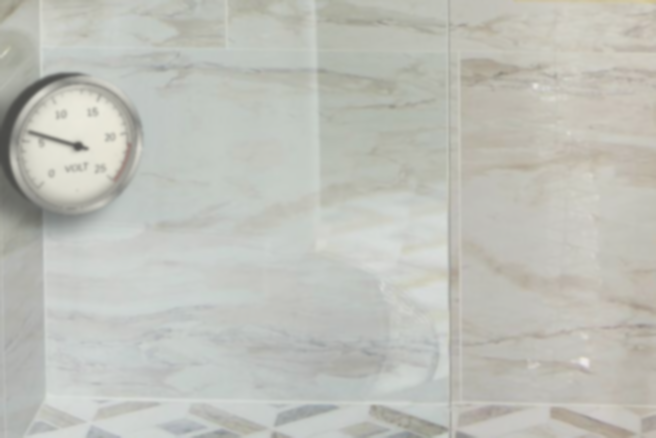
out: 6,V
